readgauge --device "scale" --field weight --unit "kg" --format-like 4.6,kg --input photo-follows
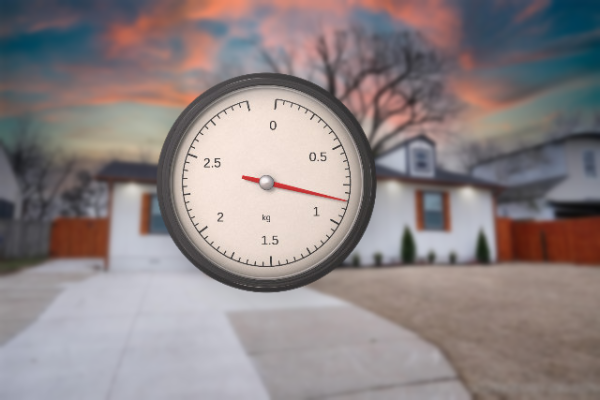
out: 0.85,kg
